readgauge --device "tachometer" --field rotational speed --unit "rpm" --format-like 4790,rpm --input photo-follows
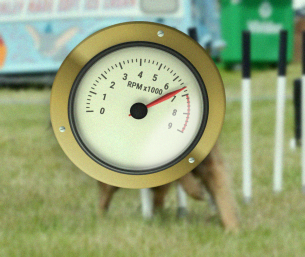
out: 6600,rpm
